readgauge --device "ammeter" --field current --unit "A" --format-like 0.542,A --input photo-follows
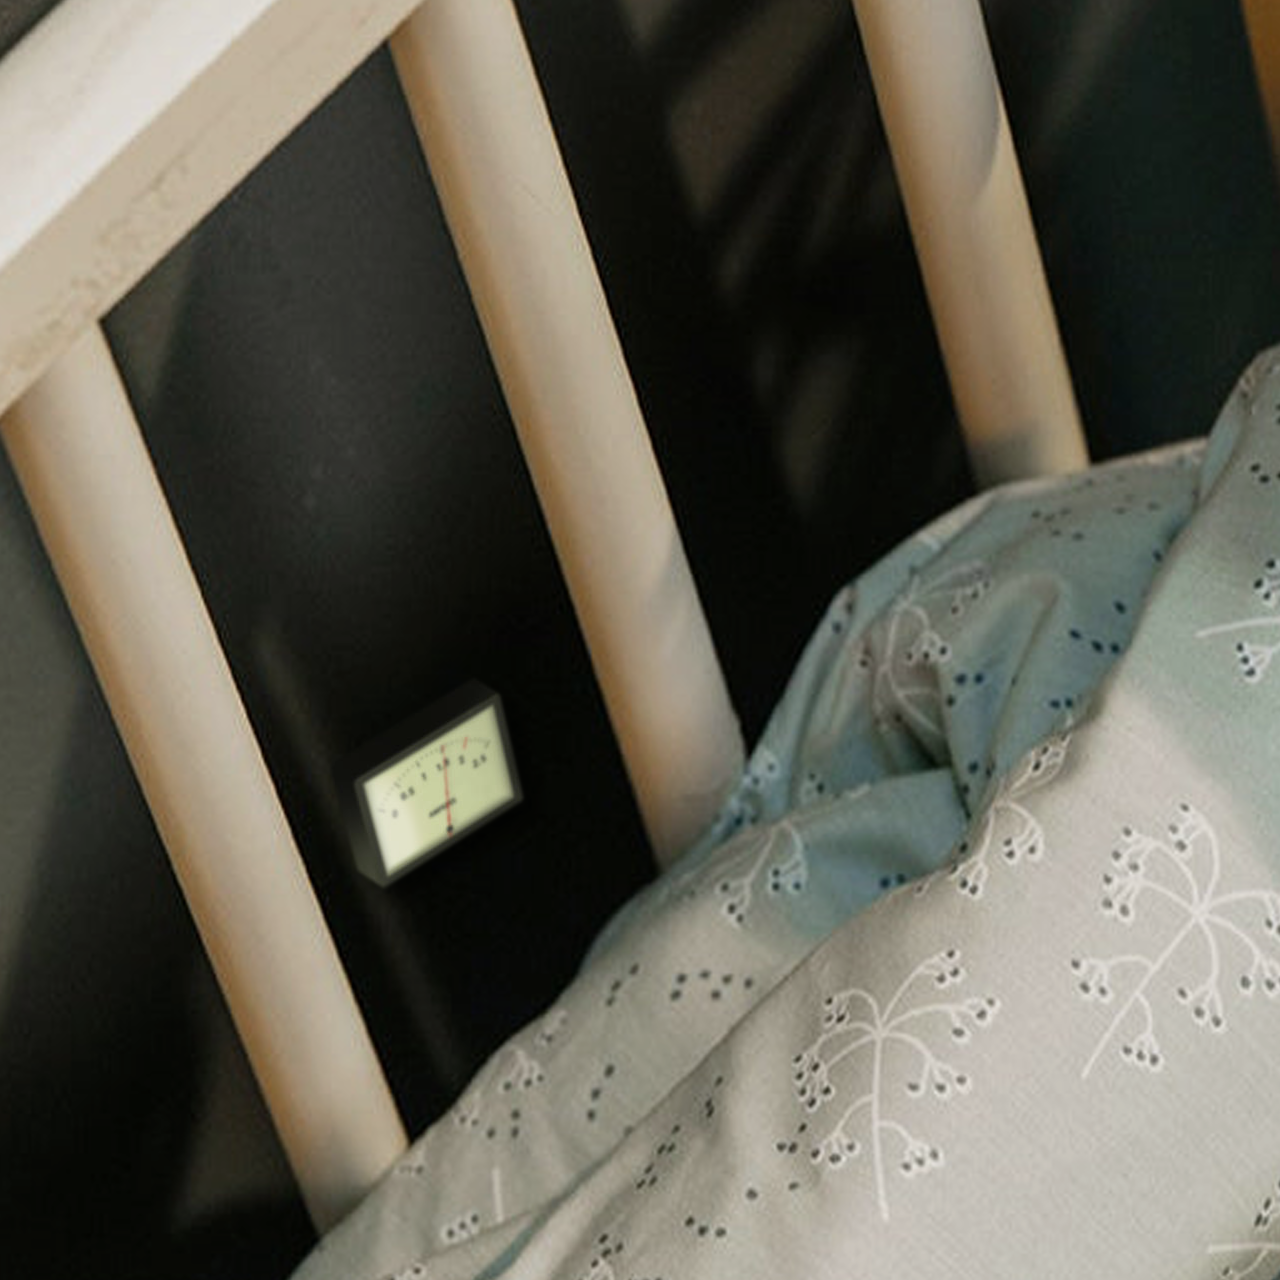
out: 1.5,A
